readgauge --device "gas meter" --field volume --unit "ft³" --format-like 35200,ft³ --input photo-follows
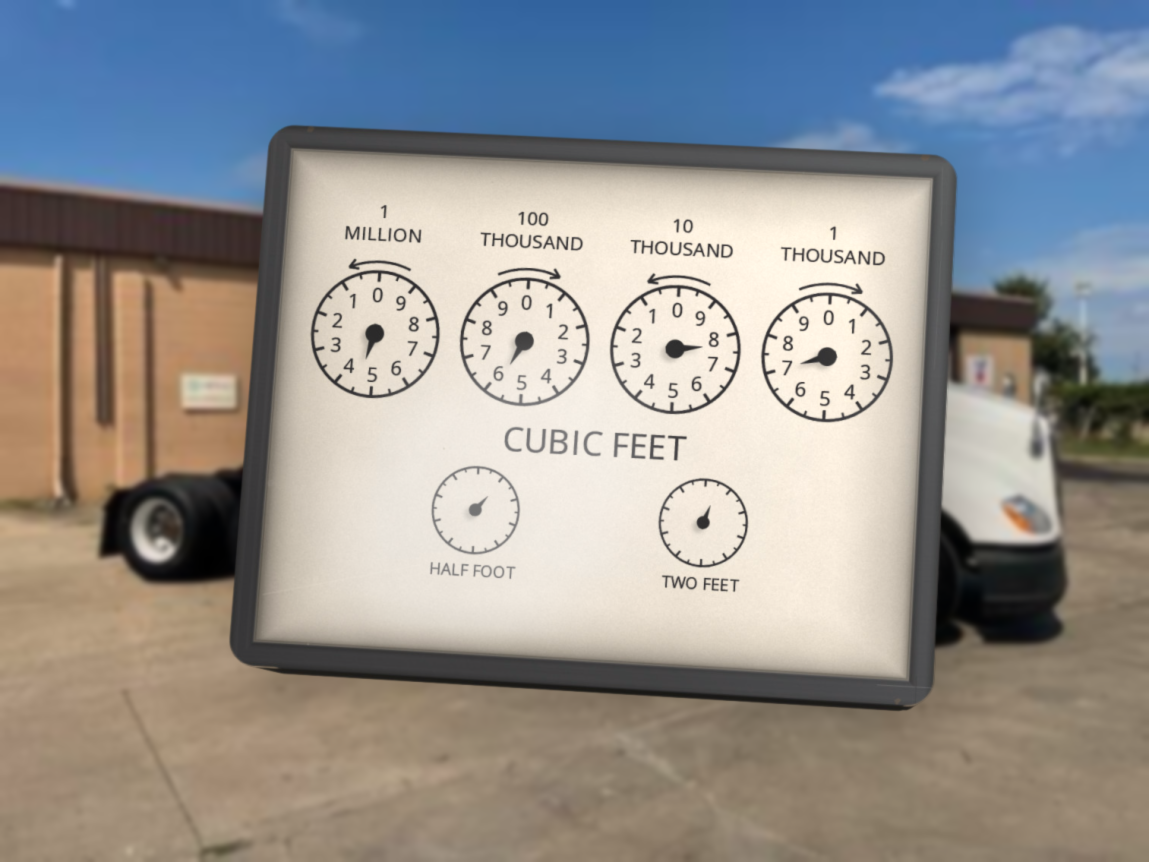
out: 457700,ft³
